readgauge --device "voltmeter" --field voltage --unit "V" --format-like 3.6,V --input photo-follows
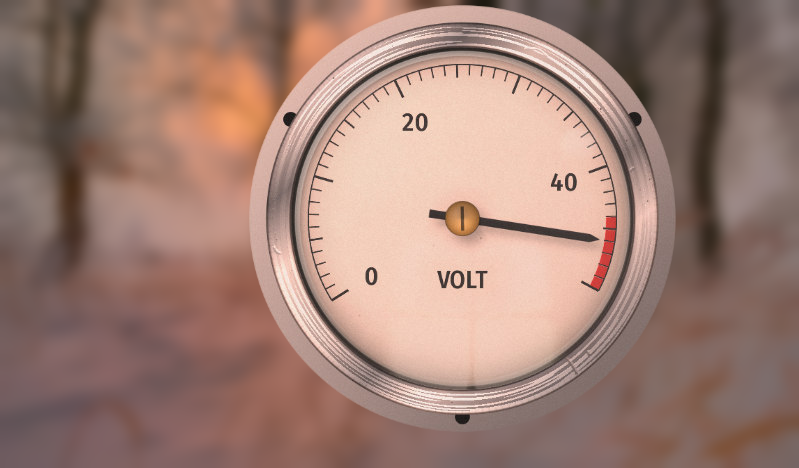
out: 46,V
